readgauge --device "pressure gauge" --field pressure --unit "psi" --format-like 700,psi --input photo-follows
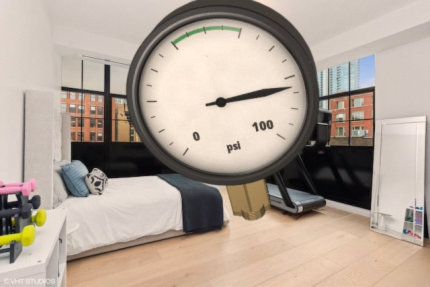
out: 82.5,psi
